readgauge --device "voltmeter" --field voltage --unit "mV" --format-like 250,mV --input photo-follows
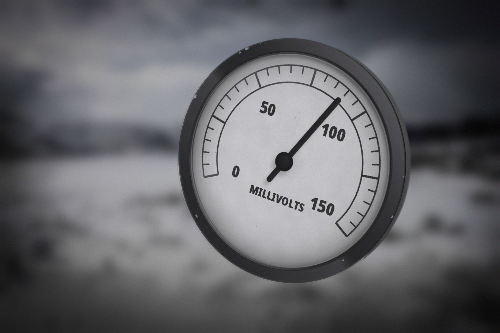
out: 90,mV
